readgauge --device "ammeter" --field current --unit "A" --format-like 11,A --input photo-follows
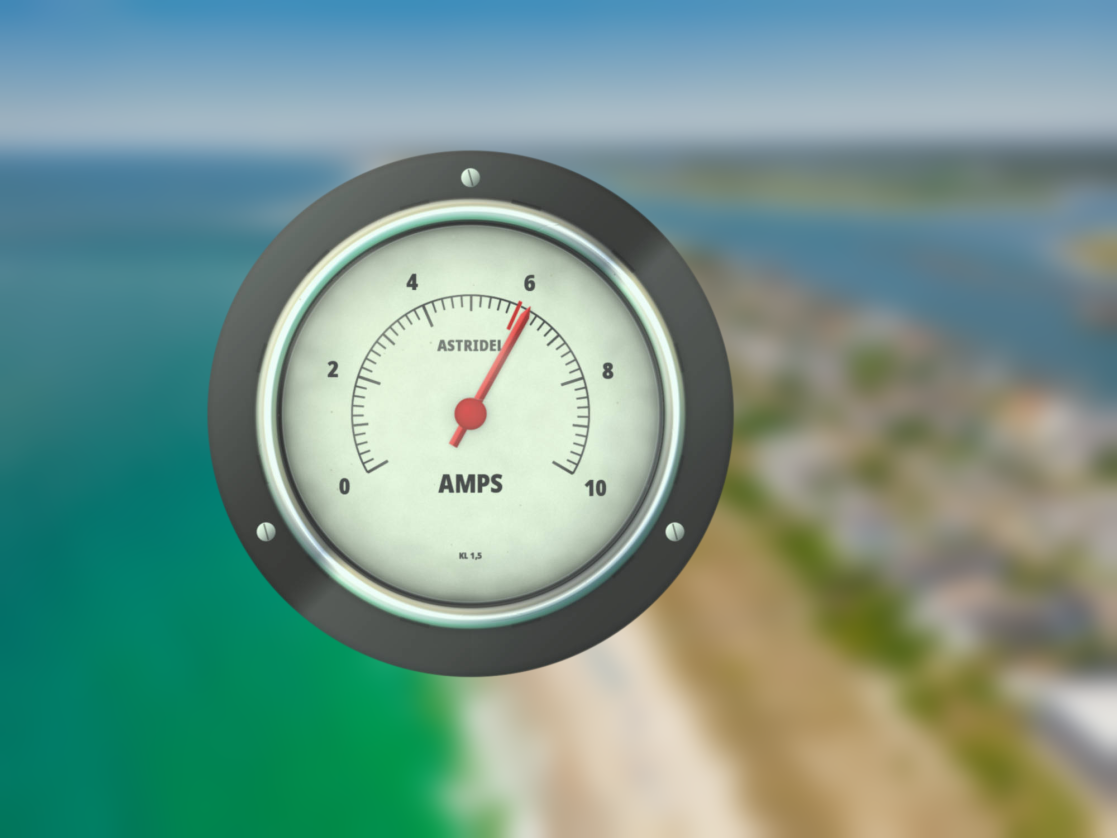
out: 6.2,A
